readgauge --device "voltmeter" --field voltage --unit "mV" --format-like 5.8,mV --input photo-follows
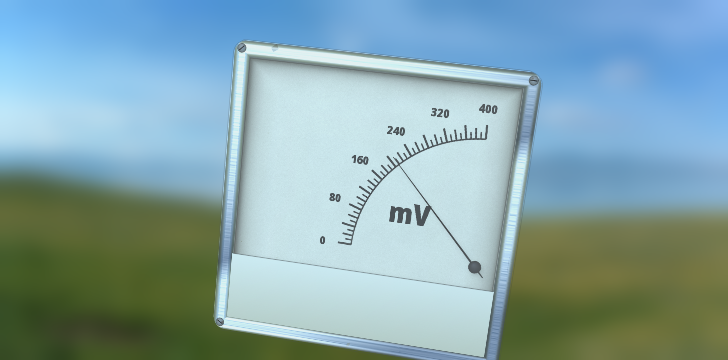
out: 210,mV
